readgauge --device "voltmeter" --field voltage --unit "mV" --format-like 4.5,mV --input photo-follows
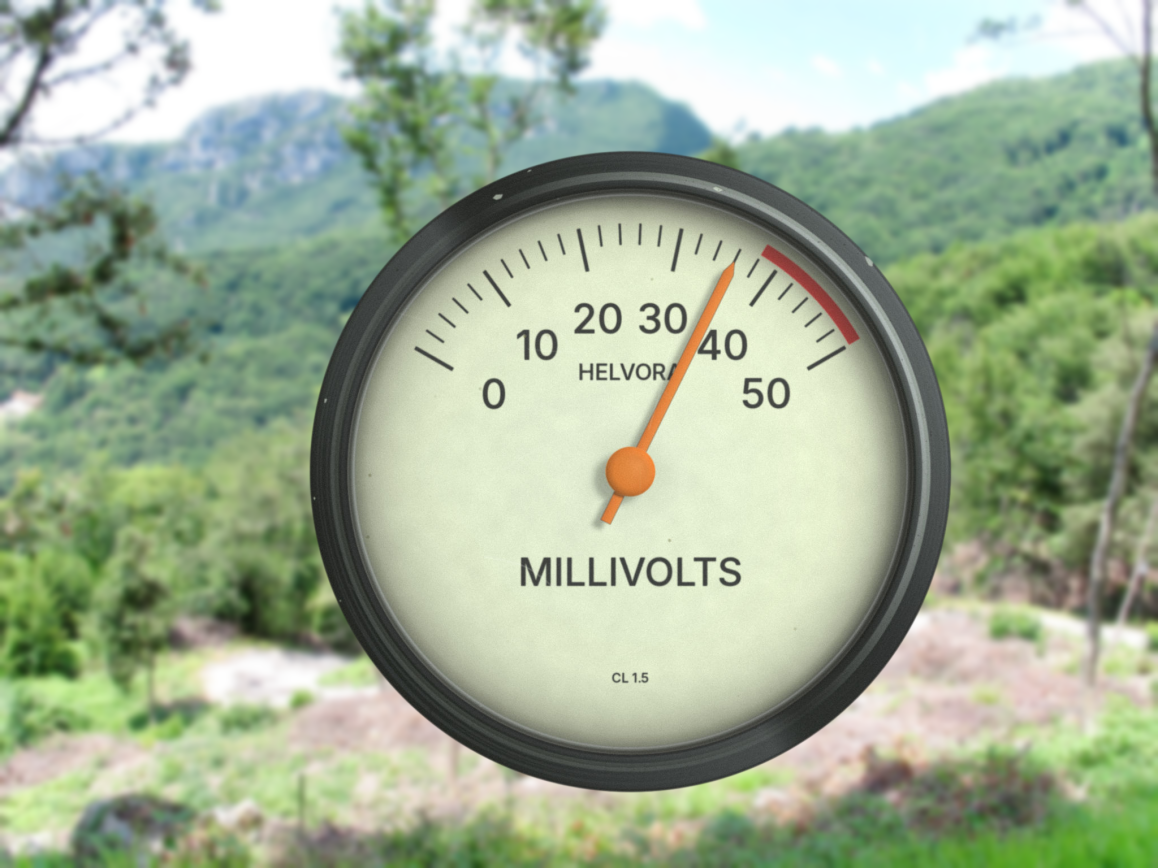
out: 36,mV
